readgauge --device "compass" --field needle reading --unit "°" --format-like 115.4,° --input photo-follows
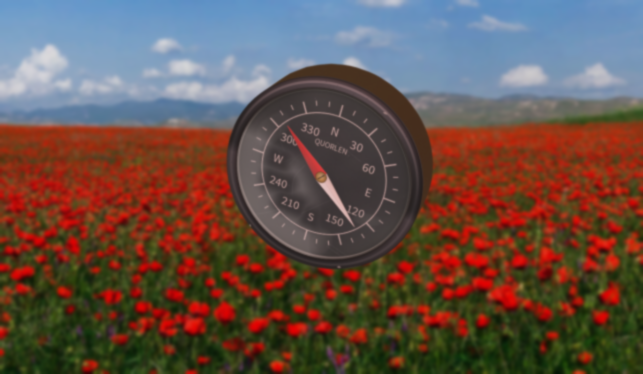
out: 310,°
